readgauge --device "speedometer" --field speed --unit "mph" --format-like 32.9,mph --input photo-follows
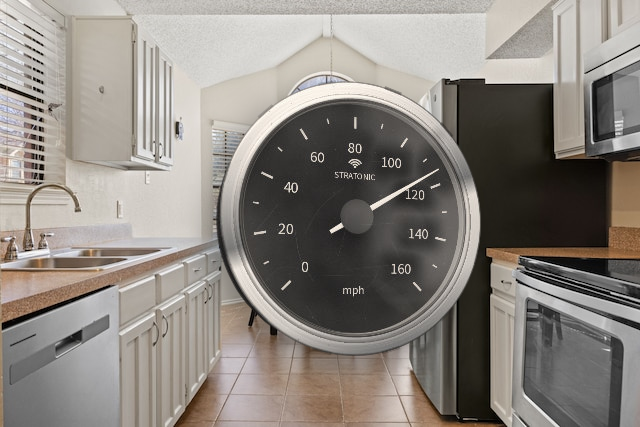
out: 115,mph
